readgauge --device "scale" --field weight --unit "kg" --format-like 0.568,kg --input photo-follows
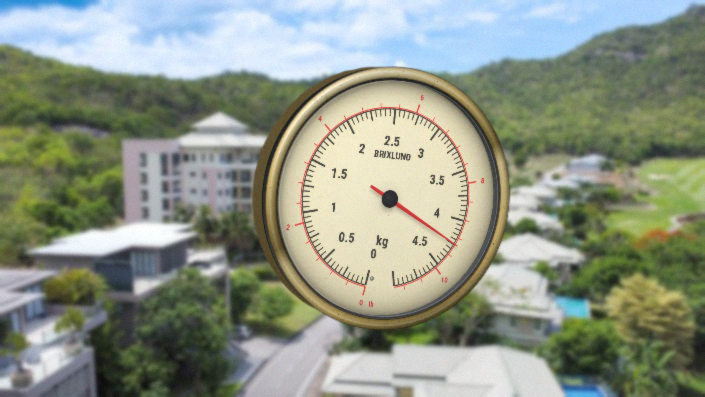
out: 4.25,kg
